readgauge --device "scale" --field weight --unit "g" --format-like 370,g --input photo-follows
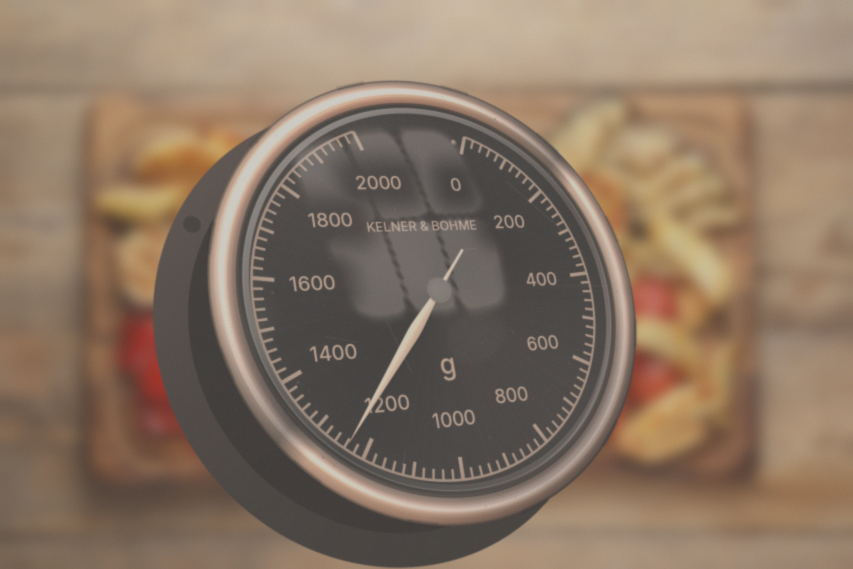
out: 1240,g
